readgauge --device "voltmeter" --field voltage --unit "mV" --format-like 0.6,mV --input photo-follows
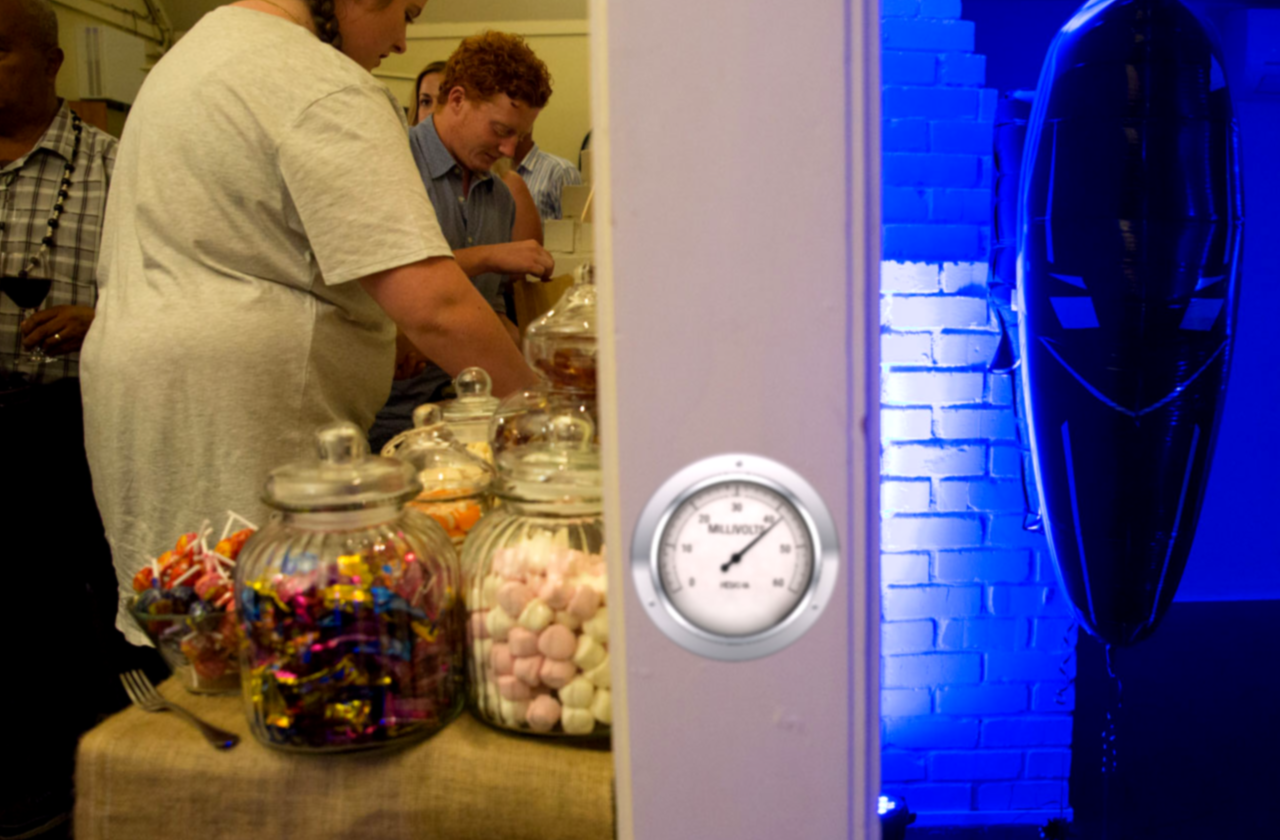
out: 42,mV
